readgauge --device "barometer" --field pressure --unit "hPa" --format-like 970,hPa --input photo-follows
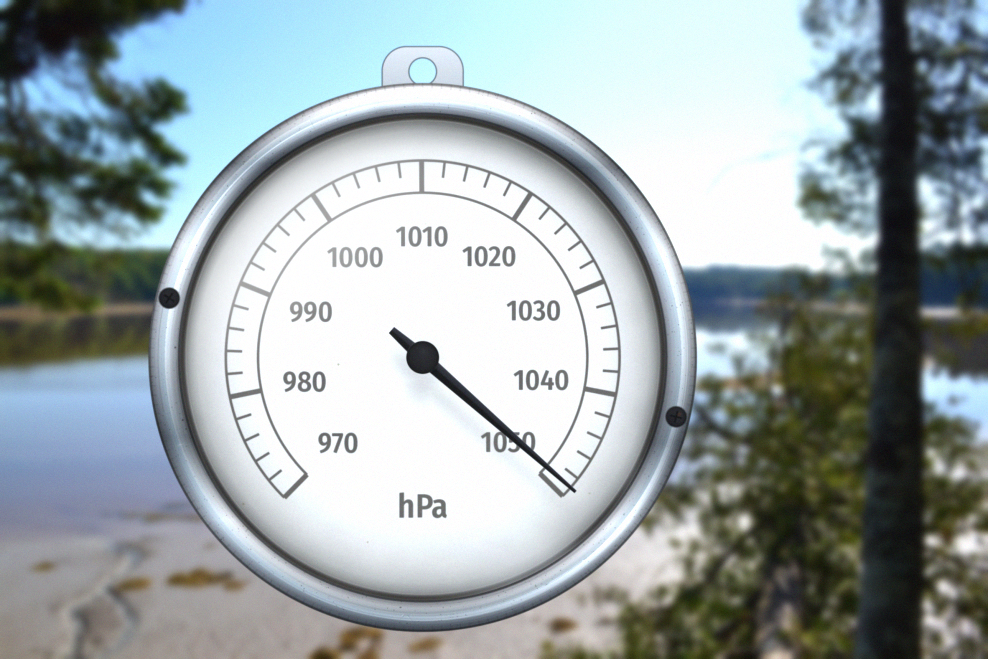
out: 1049,hPa
